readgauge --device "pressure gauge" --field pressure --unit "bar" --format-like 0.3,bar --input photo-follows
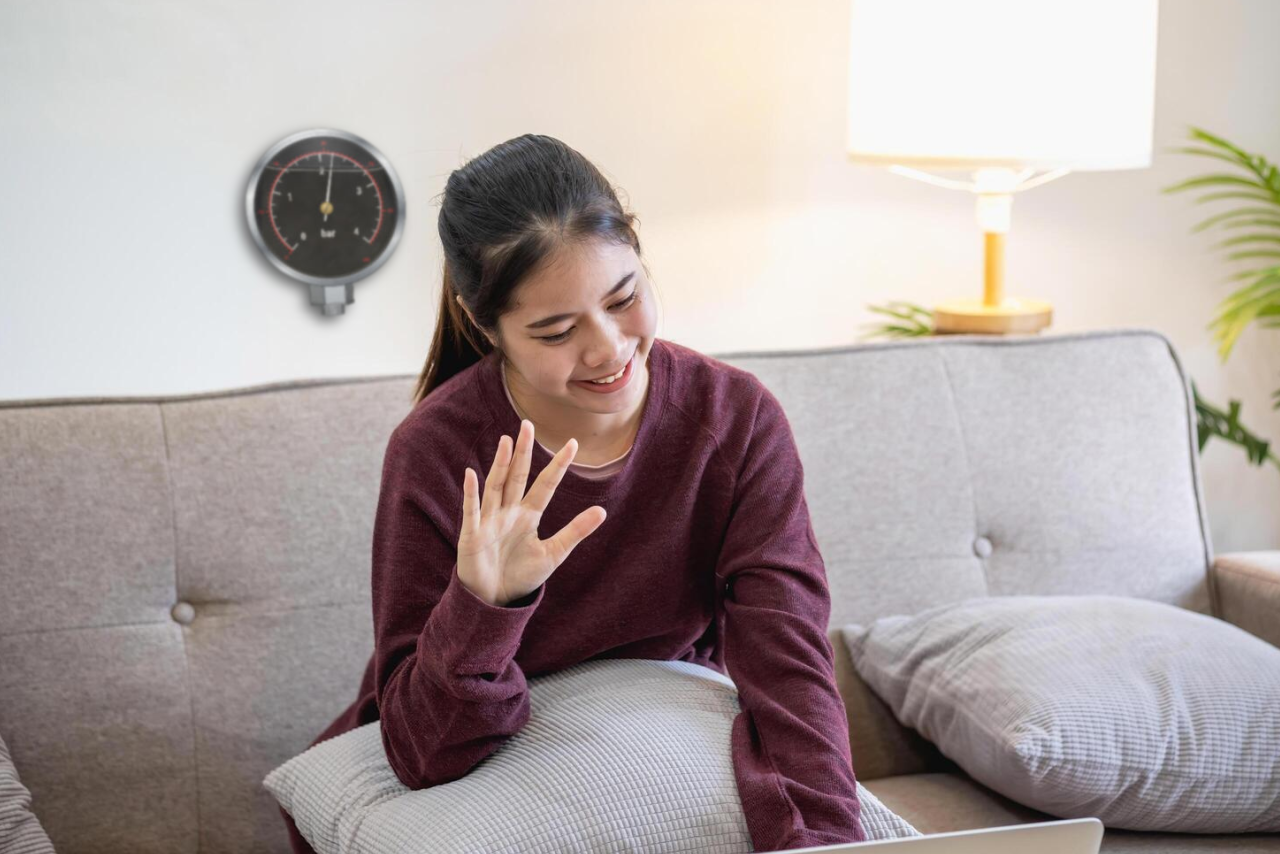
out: 2.2,bar
